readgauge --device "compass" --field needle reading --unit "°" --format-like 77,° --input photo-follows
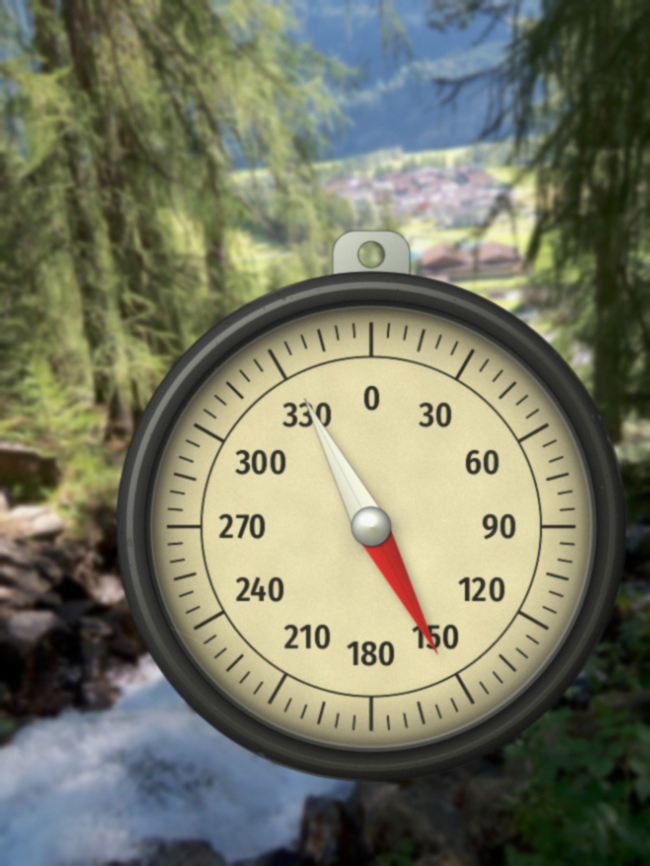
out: 152.5,°
